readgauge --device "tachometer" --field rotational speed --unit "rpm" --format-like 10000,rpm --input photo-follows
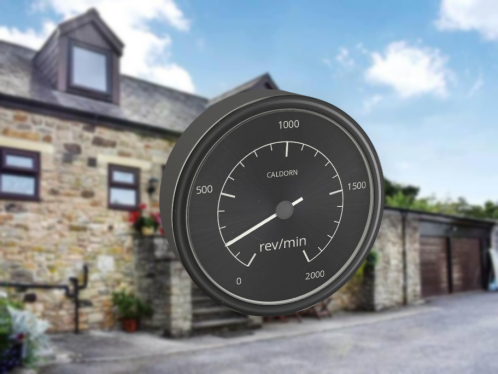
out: 200,rpm
